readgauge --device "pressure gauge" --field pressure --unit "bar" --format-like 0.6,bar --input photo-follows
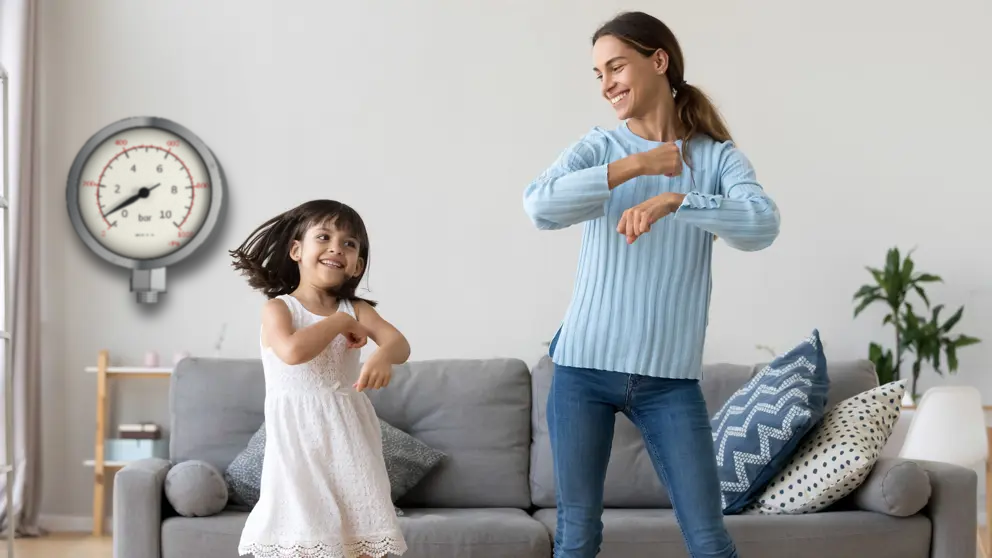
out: 0.5,bar
